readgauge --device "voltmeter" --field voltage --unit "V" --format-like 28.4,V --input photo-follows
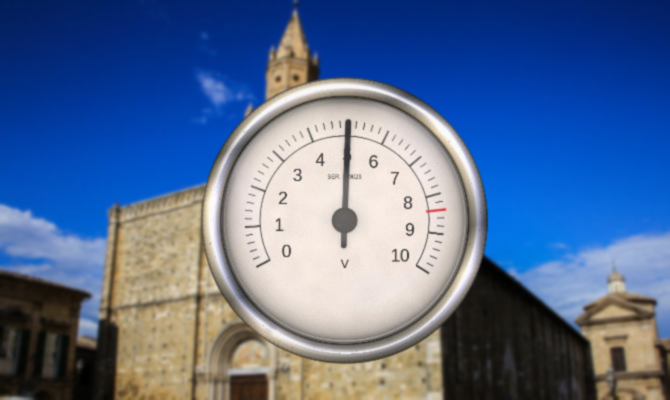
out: 5,V
